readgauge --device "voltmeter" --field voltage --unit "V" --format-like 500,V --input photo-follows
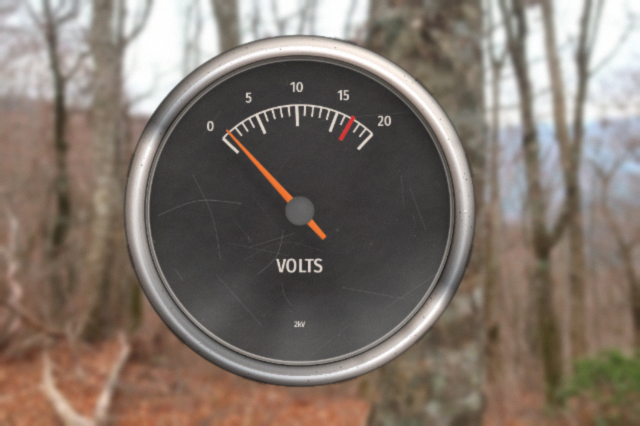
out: 1,V
